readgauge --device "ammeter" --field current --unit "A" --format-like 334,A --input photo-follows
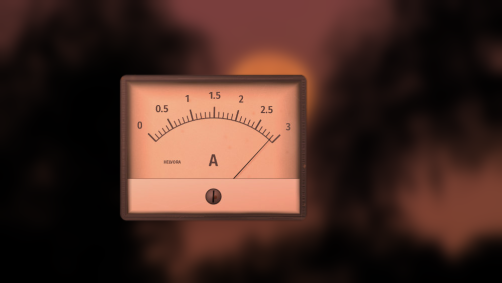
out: 2.9,A
